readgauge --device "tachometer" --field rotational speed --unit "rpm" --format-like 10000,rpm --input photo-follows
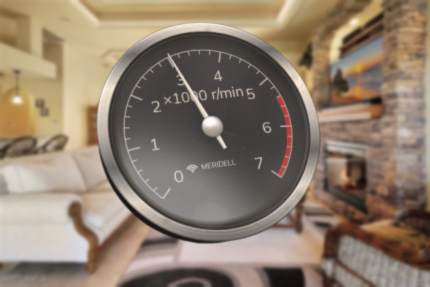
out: 3000,rpm
